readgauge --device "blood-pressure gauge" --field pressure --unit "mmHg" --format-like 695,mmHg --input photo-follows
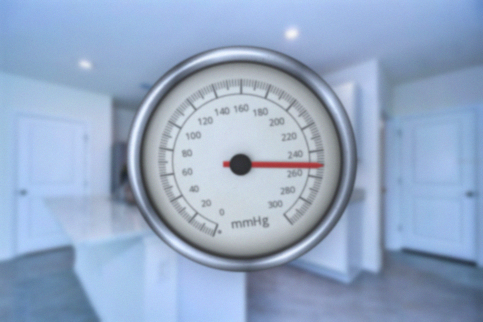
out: 250,mmHg
